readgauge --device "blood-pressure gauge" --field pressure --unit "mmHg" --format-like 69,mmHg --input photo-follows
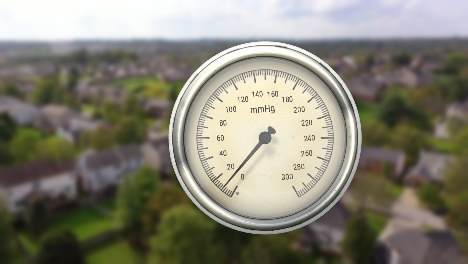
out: 10,mmHg
